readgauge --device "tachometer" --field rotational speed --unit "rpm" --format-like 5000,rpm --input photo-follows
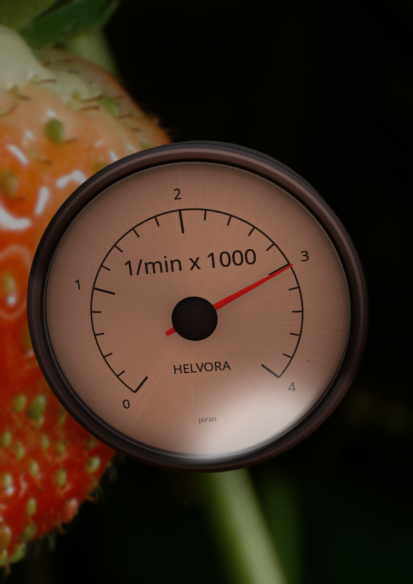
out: 3000,rpm
